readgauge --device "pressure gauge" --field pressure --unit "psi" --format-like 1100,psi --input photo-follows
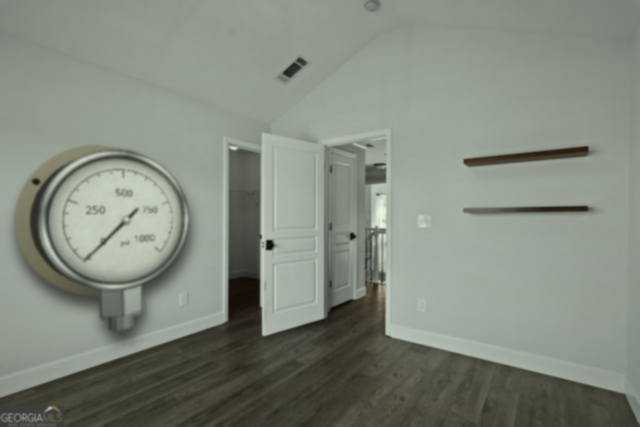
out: 0,psi
